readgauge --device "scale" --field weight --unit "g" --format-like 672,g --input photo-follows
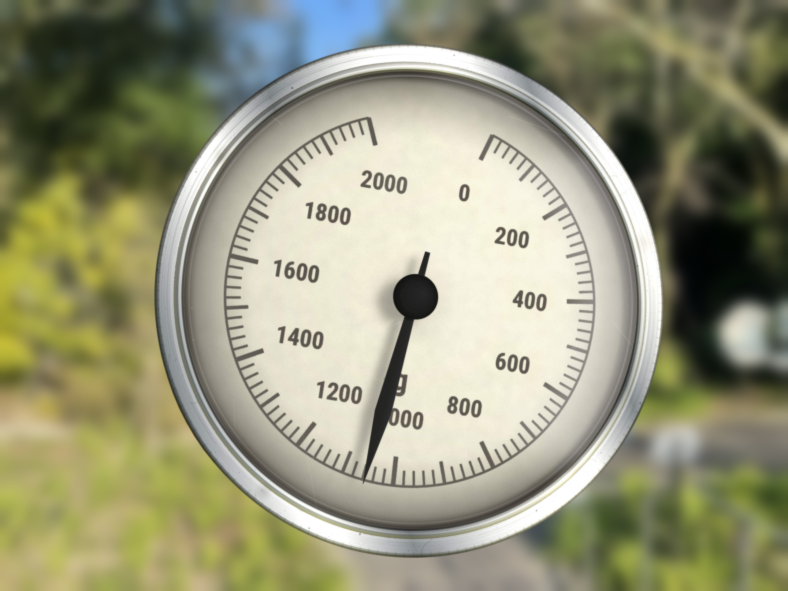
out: 1060,g
